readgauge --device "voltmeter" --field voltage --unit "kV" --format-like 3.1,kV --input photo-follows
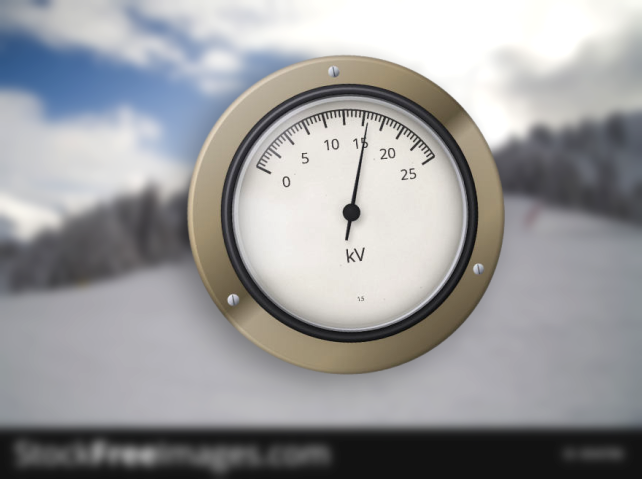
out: 15.5,kV
